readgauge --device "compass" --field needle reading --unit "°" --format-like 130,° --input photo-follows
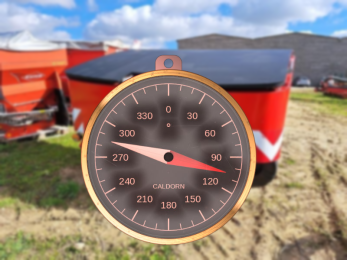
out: 105,°
